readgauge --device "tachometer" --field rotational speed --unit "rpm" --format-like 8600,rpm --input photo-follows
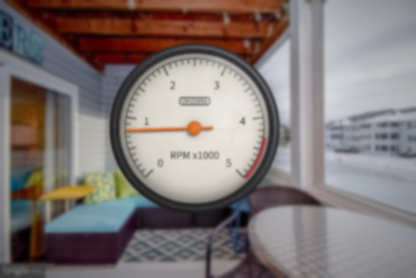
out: 800,rpm
